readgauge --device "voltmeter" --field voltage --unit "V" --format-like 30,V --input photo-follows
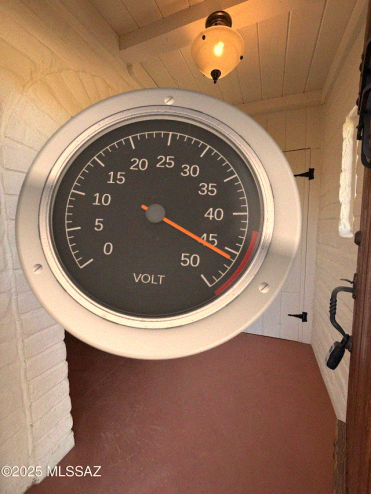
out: 46,V
